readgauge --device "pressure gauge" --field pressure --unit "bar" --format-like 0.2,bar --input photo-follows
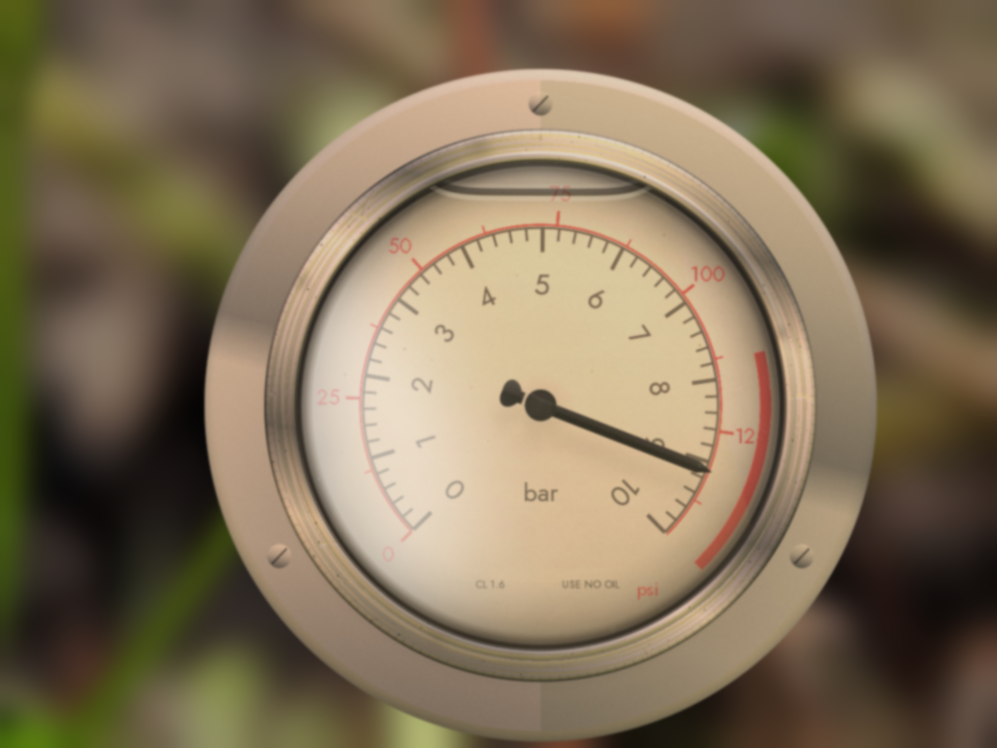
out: 9.1,bar
